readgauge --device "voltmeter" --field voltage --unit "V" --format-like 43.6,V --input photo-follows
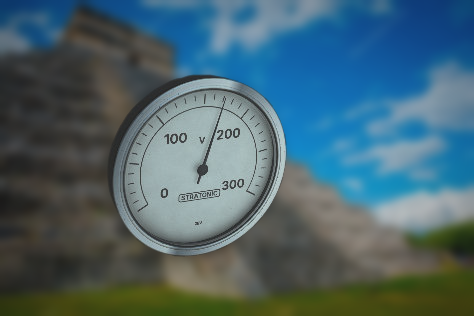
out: 170,V
